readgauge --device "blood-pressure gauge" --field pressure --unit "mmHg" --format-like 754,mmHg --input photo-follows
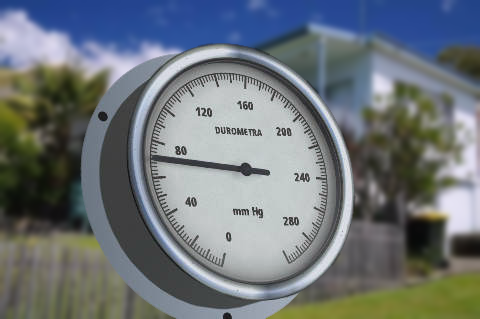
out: 70,mmHg
